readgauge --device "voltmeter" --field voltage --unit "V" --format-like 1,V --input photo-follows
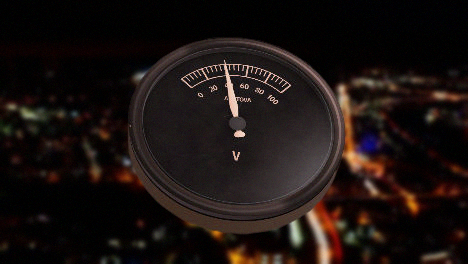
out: 40,V
